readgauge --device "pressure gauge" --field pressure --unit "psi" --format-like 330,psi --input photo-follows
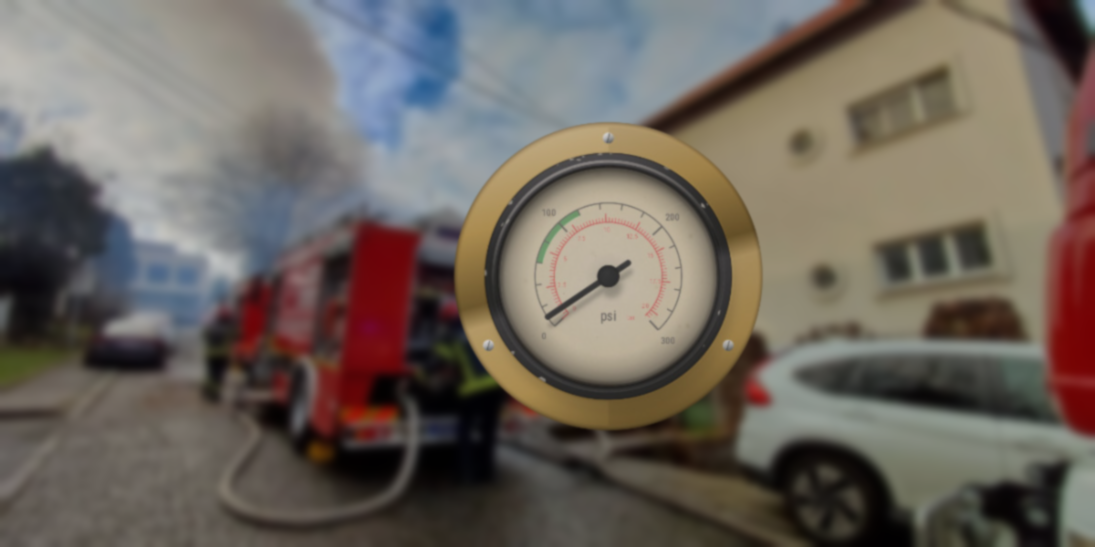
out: 10,psi
